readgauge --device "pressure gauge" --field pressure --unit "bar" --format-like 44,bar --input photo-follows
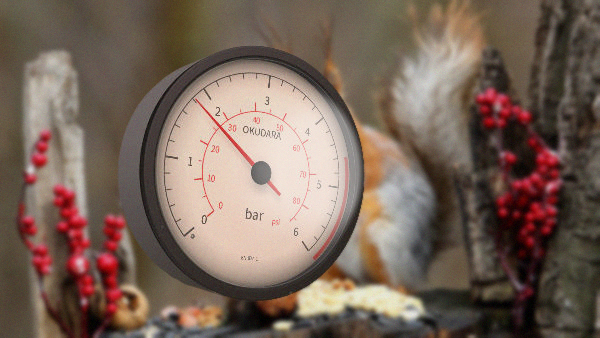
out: 1.8,bar
